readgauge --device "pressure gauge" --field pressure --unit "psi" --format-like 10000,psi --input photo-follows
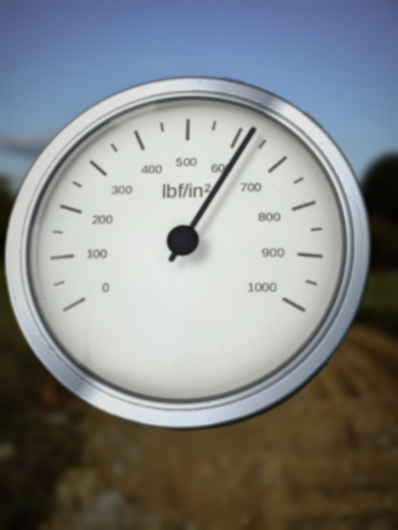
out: 625,psi
